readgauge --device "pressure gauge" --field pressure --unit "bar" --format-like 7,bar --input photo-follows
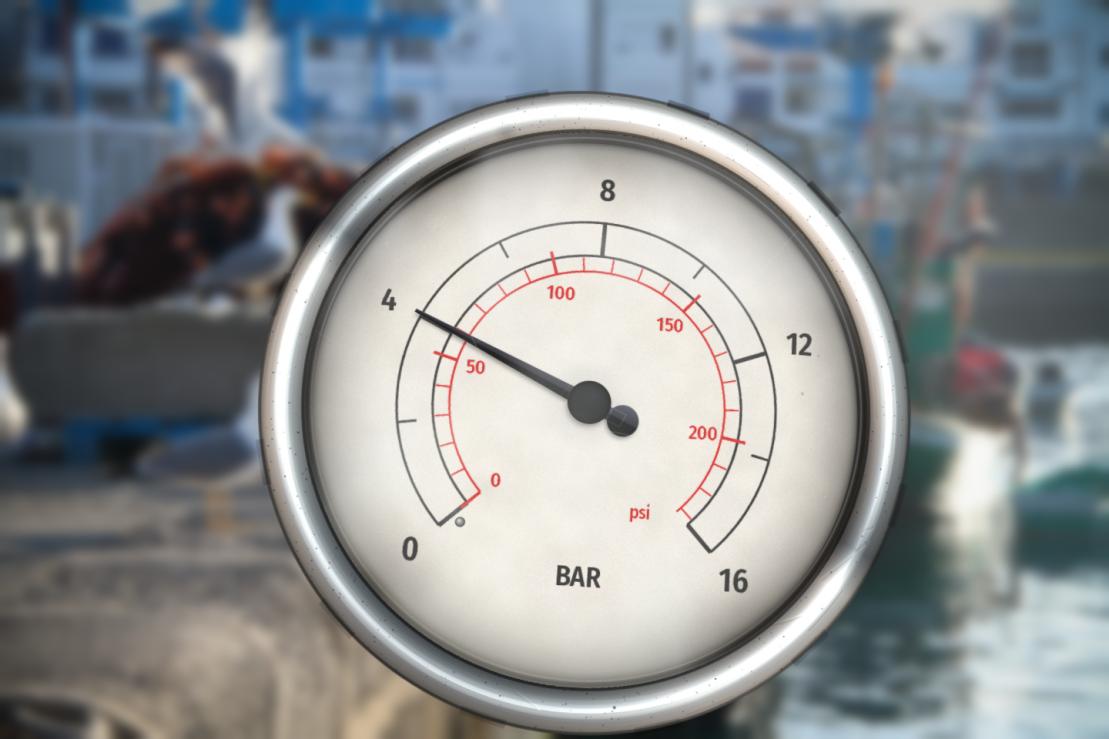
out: 4,bar
